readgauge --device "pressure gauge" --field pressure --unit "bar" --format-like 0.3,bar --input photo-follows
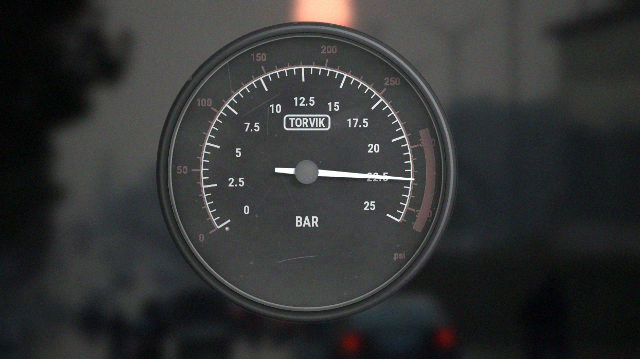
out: 22.5,bar
